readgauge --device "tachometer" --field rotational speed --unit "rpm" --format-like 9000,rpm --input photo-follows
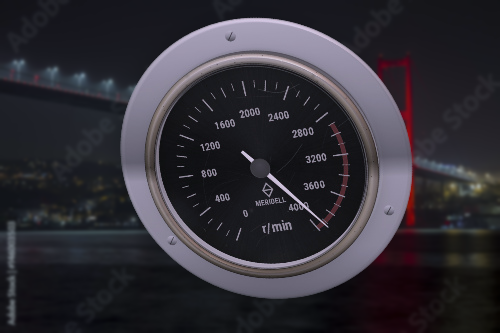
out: 3900,rpm
